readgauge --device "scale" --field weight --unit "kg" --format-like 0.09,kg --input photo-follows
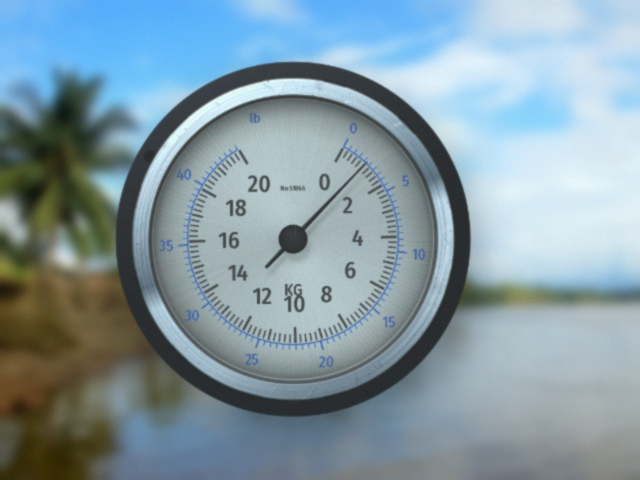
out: 1,kg
